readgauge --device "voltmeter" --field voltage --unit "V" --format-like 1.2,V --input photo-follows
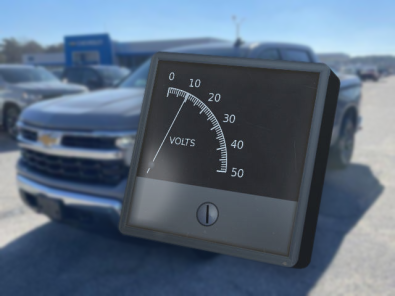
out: 10,V
